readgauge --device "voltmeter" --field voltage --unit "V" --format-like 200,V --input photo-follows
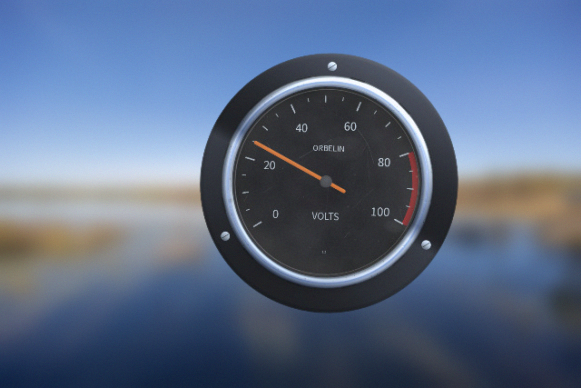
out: 25,V
